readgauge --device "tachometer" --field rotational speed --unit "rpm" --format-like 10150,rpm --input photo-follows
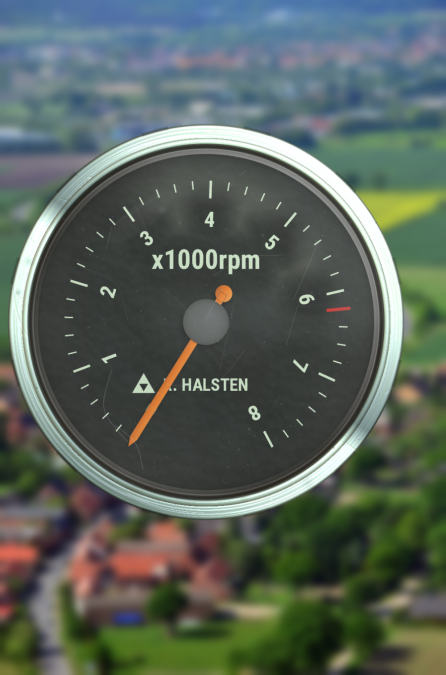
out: 0,rpm
